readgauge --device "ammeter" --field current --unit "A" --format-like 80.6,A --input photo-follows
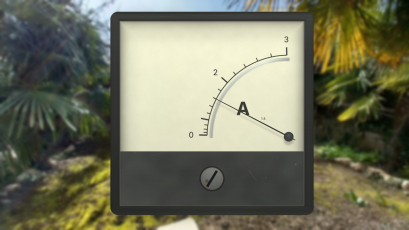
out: 1.6,A
